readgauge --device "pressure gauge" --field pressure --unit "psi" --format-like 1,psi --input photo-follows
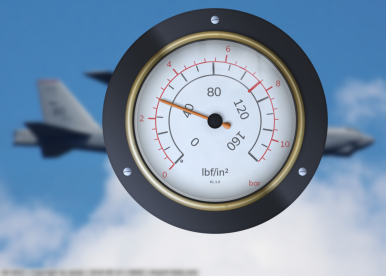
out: 40,psi
